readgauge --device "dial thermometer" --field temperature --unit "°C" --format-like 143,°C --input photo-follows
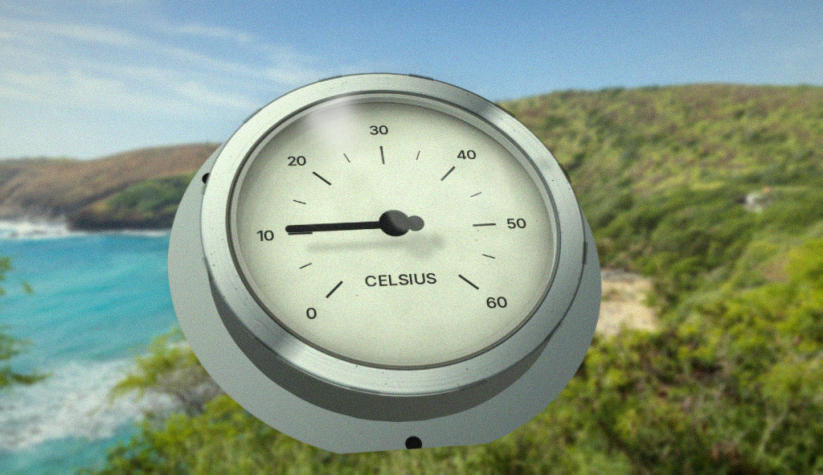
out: 10,°C
